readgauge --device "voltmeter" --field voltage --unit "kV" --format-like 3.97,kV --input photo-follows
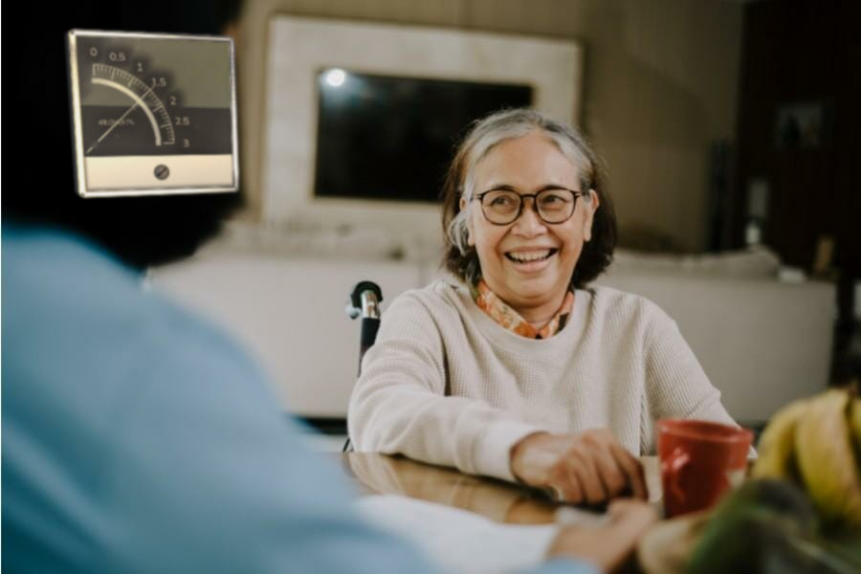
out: 1.5,kV
